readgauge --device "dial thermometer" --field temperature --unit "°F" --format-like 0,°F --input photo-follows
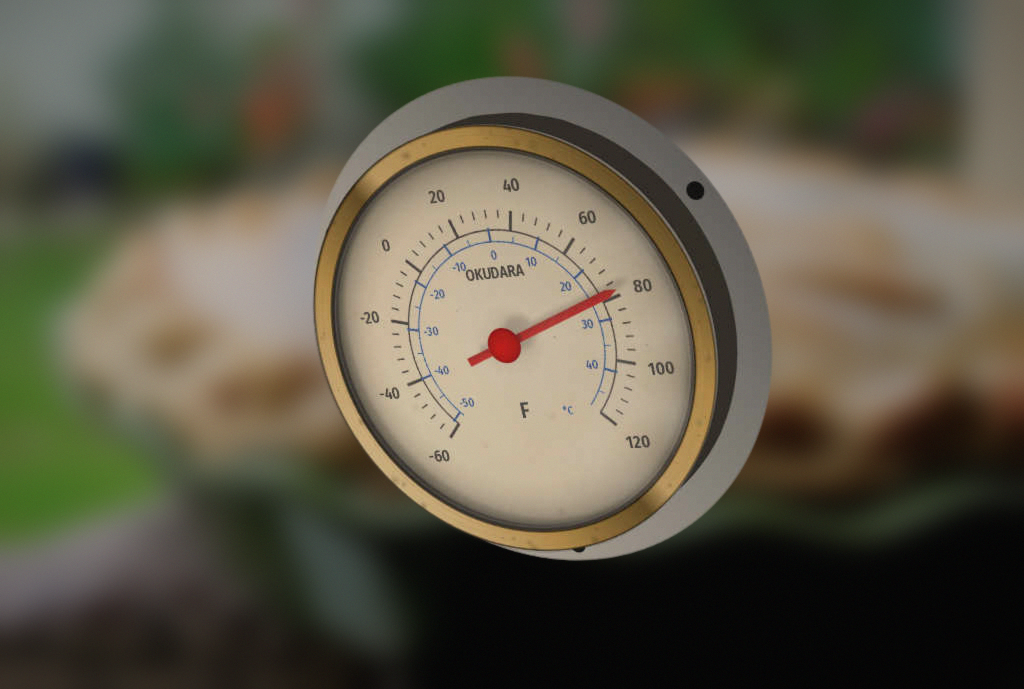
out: 78,°F
